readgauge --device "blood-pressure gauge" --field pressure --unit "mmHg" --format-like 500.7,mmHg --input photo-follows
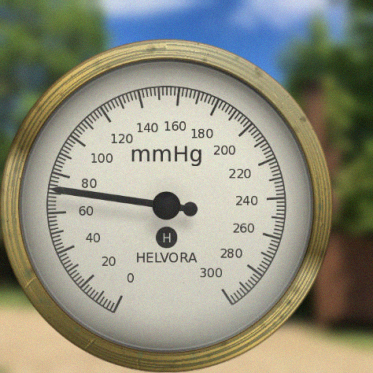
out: 72,mmHg
